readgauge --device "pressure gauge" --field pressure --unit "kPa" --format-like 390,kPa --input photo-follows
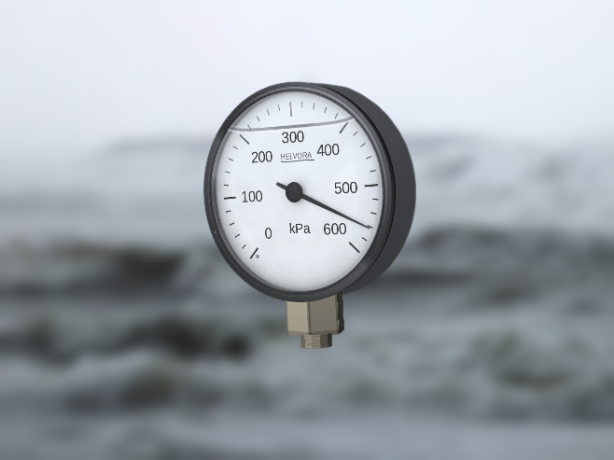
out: 560,kPa
